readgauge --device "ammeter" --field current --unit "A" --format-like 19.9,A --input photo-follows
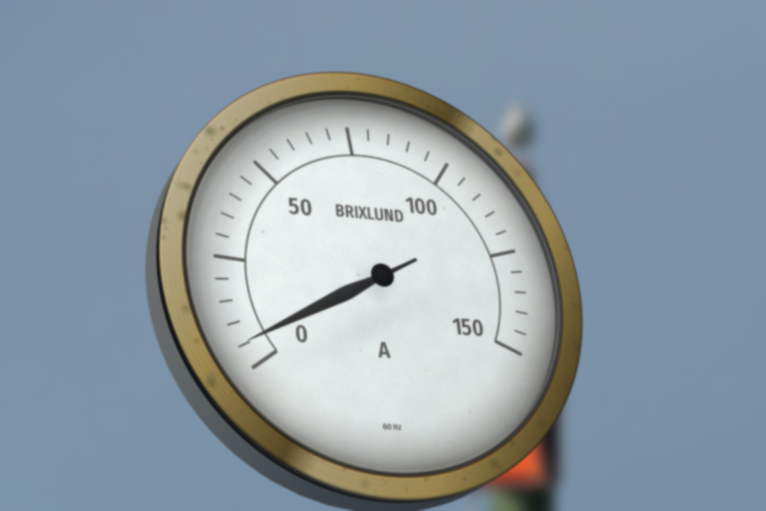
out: 5,A
